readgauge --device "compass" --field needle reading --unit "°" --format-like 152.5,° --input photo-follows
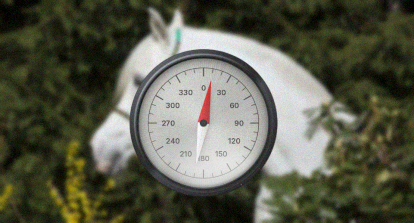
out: 10,°
